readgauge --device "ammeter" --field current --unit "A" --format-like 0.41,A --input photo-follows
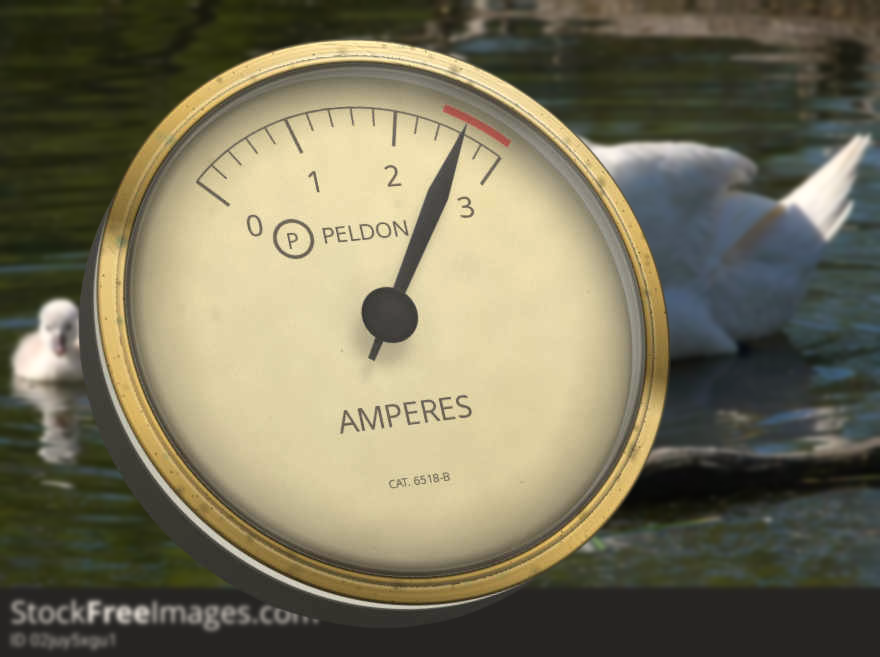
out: 2.6,A
